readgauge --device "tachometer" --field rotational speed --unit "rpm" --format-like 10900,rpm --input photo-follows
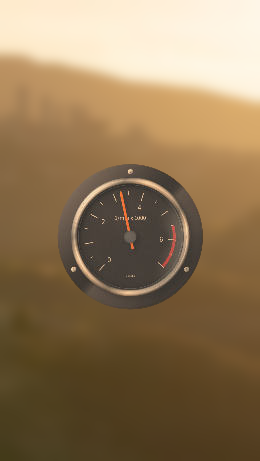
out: 3250,rpm
